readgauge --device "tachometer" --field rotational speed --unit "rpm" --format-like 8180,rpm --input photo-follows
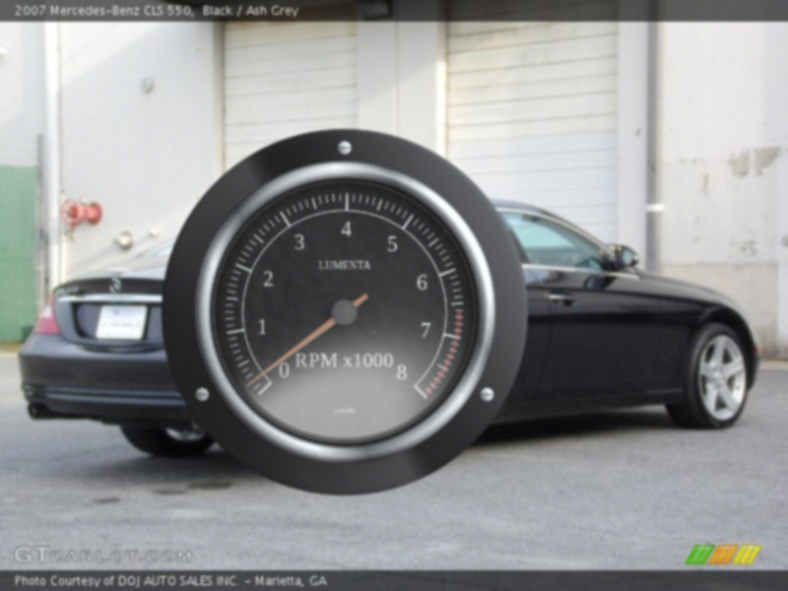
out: 200,rpm
